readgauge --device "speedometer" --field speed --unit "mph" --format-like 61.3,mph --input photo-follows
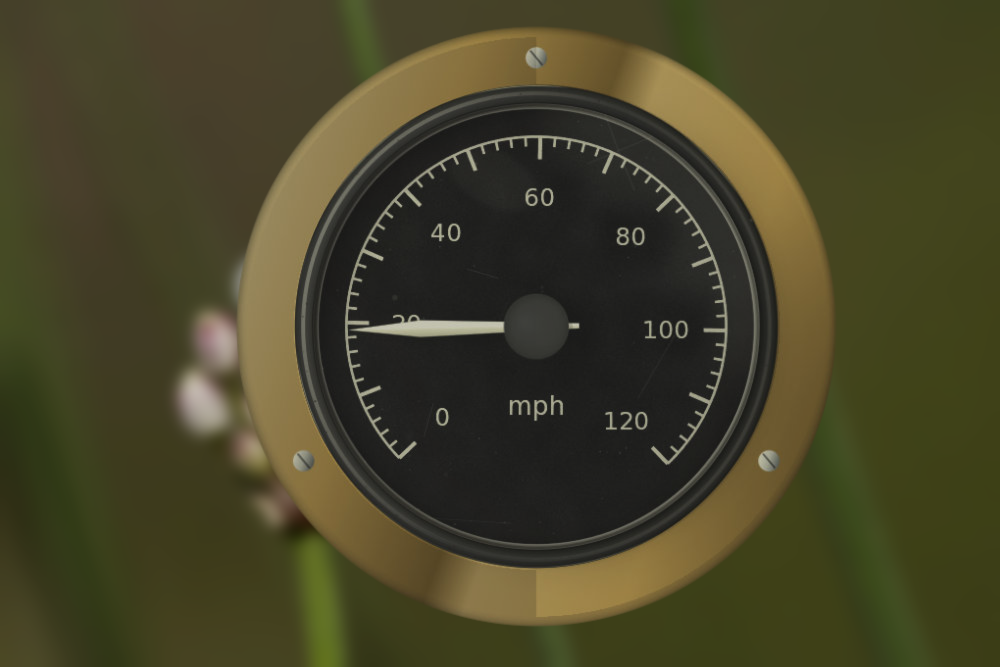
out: 19,mph
